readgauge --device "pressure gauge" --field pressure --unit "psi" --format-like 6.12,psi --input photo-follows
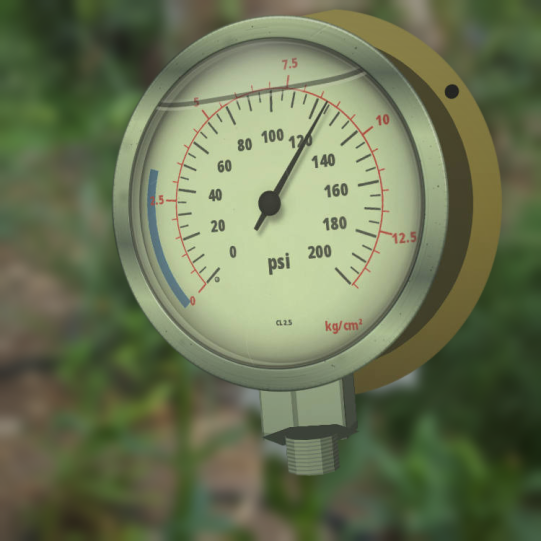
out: 125,psi
